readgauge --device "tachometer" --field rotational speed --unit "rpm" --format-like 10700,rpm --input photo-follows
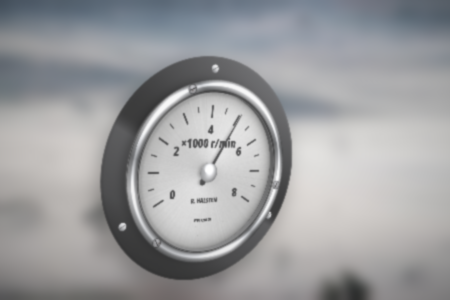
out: 5000,rpm
